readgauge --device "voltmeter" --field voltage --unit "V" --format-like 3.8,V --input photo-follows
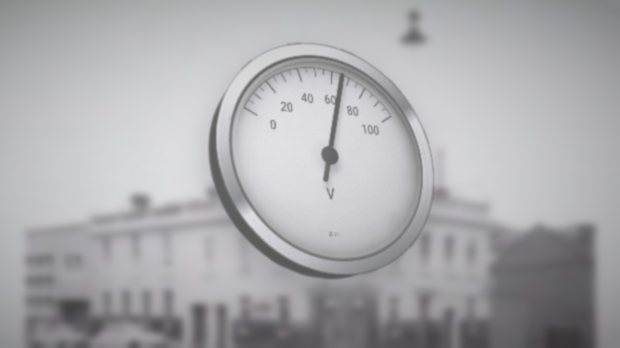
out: 65,V
